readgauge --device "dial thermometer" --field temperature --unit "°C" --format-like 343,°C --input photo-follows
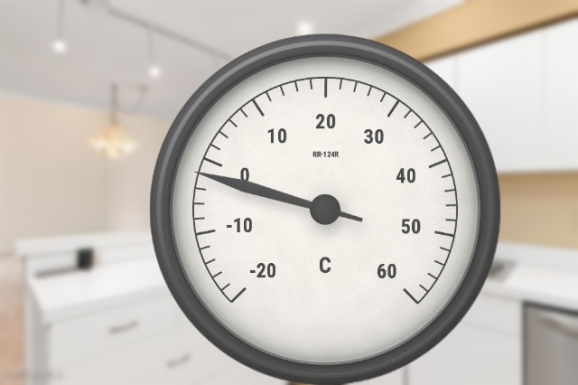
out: -2,°C
